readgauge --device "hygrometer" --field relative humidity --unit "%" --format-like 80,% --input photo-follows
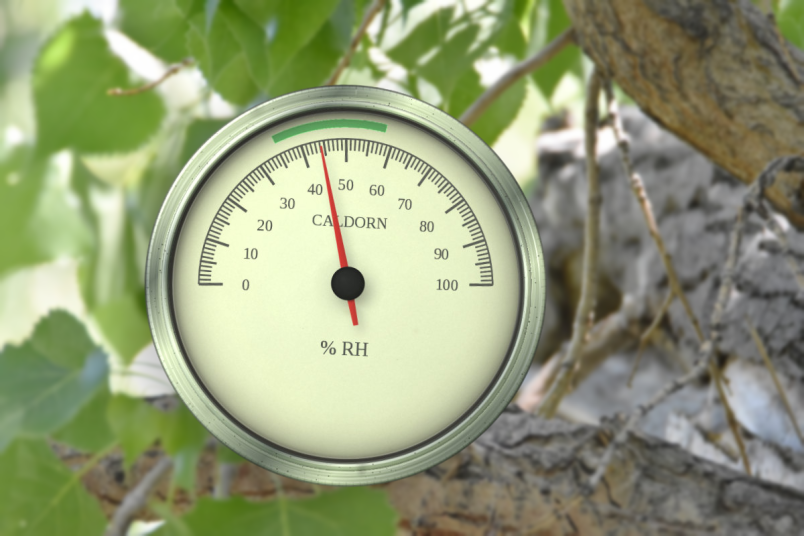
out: 44,%
